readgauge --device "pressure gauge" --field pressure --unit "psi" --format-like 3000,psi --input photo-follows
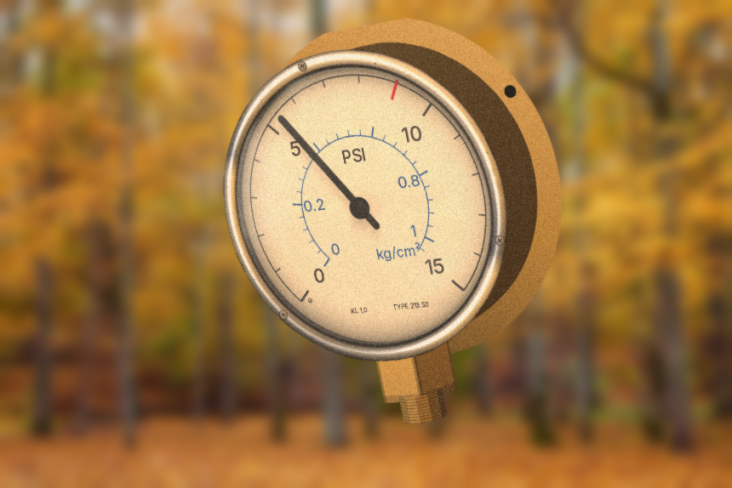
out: 5.5,psi
